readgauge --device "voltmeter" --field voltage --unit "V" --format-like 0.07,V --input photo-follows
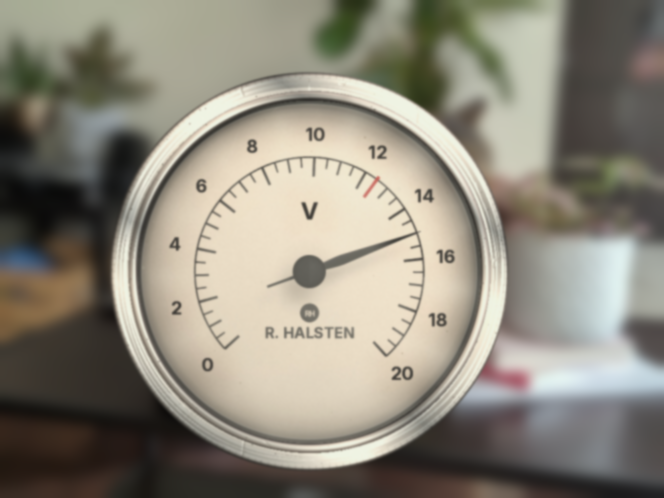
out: 15,V
